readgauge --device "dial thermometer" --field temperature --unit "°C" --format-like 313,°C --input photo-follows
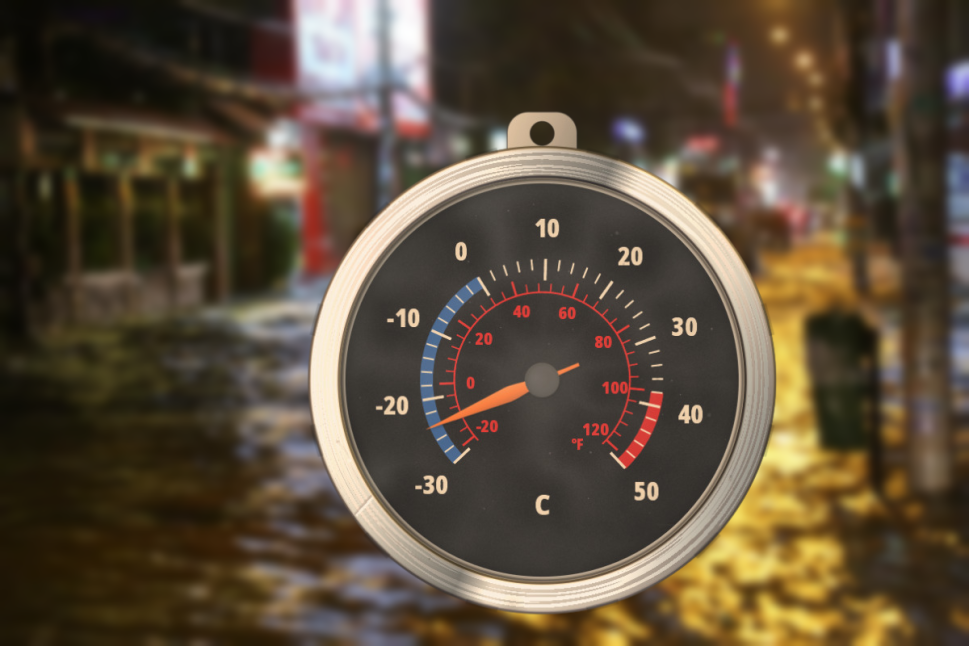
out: -24,°C
